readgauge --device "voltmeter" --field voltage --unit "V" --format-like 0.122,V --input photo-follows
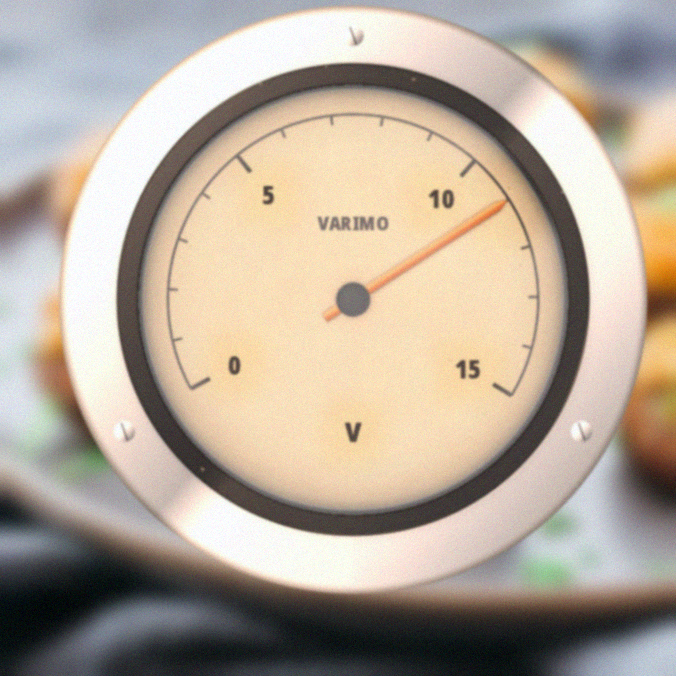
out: 11,V
